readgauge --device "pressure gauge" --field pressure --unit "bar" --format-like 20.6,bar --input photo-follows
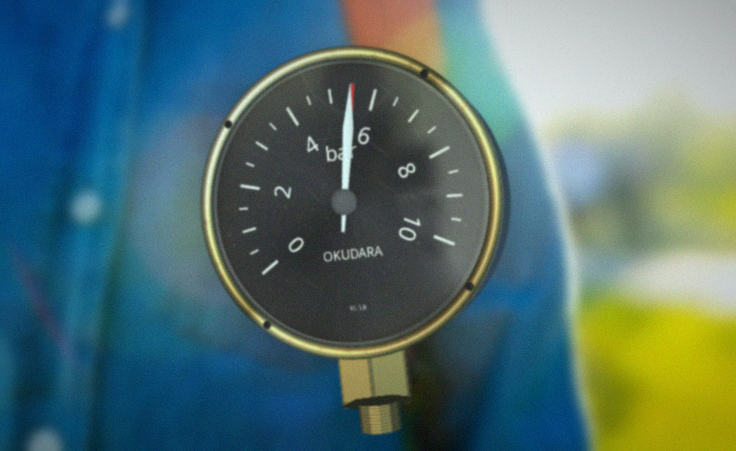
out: 5.5,bar
